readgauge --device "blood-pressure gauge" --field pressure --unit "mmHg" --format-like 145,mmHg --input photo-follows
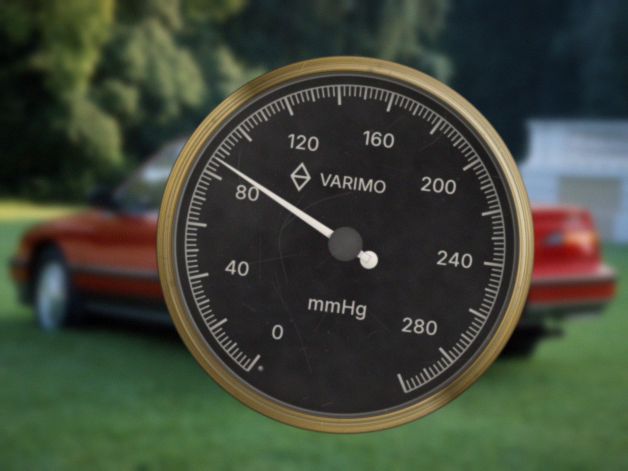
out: 86,mmHg
